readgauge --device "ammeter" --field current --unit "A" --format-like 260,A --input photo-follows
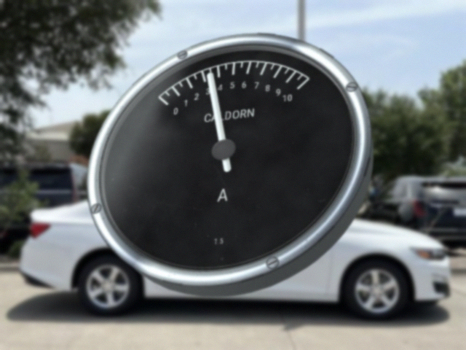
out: 3.5,A
